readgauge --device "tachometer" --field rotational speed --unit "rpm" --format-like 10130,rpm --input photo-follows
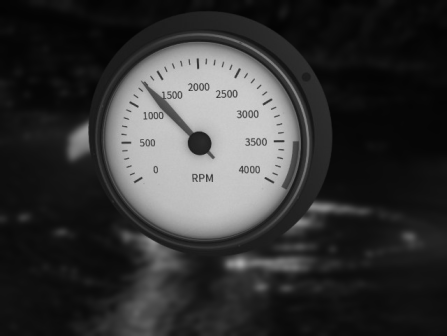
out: 1300,rpm
